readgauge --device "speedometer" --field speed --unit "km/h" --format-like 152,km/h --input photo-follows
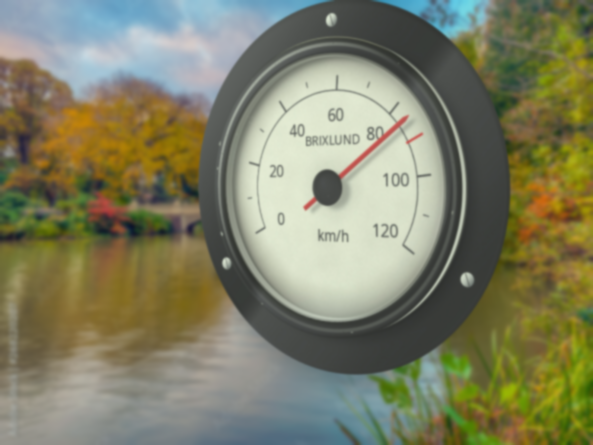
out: 85,km/h
